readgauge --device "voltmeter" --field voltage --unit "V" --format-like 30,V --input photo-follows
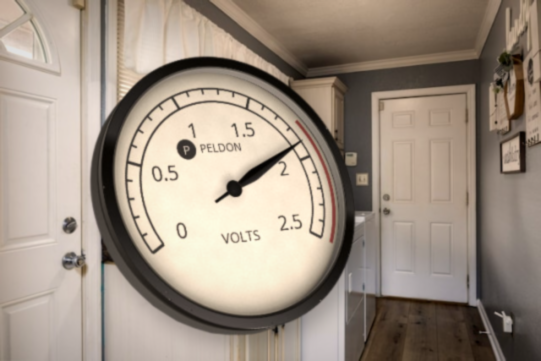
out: 1.9,V
